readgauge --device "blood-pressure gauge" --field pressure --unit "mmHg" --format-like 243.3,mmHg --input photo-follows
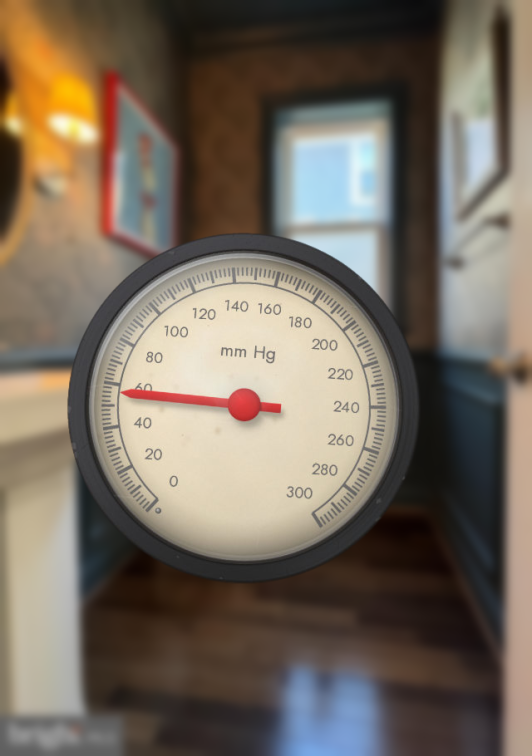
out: 56,mmHg
